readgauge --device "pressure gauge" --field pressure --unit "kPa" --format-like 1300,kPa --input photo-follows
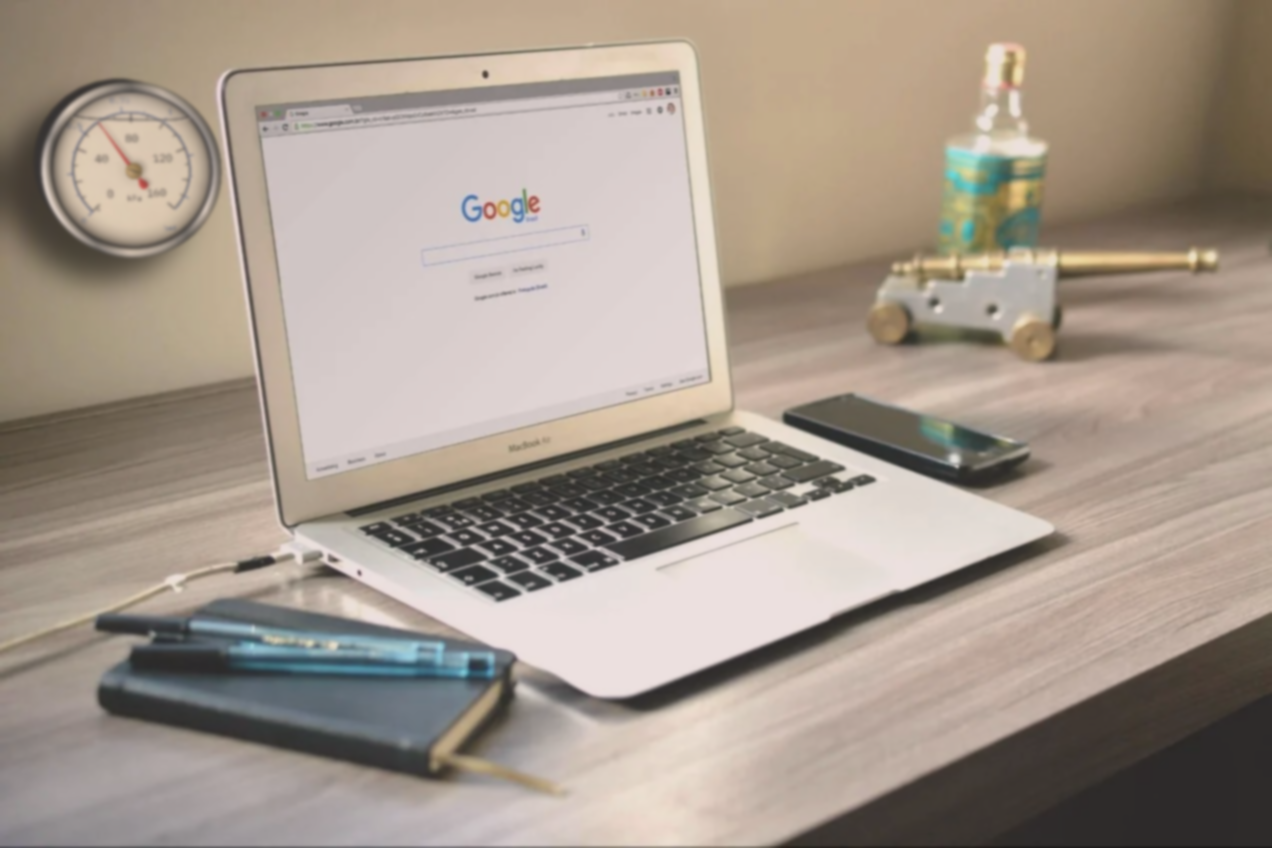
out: 60,kPa
